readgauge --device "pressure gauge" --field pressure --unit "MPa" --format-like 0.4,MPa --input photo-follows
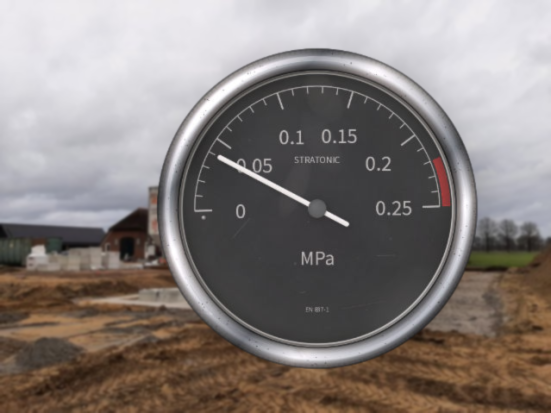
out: 0.04,MPa
